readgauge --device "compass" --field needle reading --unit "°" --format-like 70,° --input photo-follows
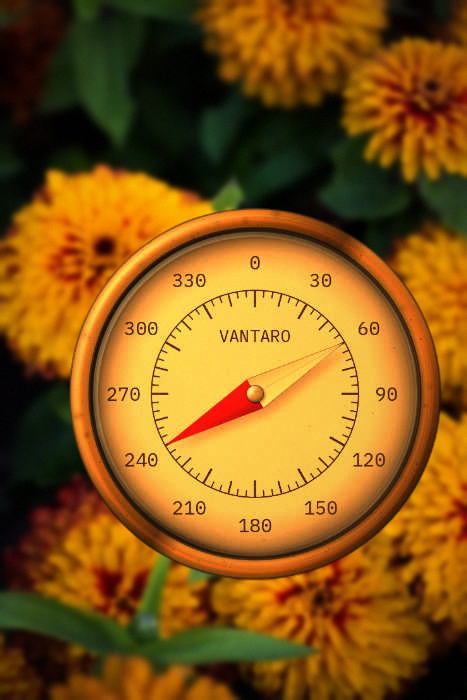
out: 240,°
